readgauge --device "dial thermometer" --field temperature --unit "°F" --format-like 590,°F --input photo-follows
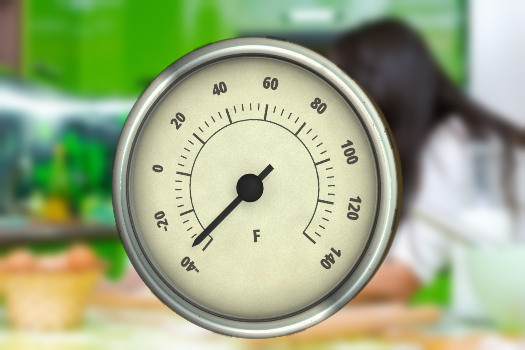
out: -36,°F
